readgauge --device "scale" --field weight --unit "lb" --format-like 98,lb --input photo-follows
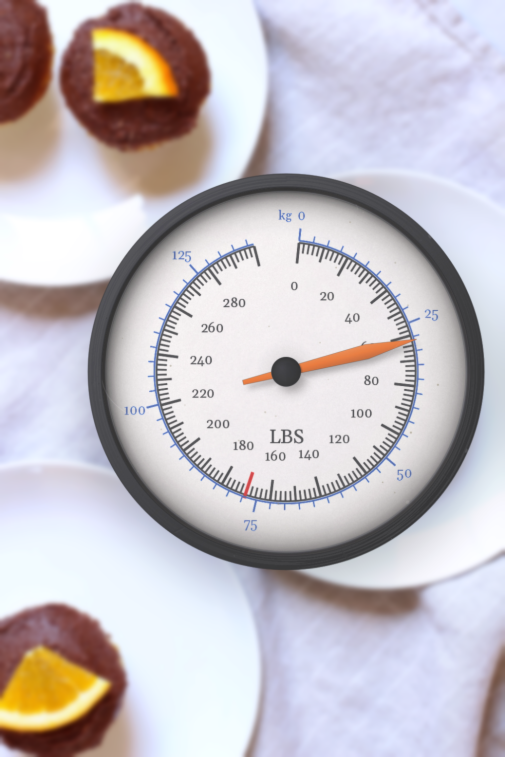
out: 62,lb
